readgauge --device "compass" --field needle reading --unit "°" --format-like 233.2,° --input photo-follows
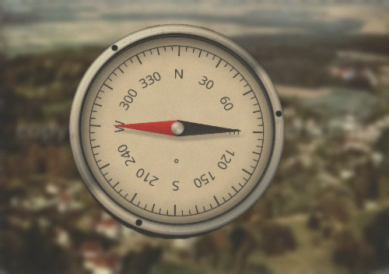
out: 270,°
